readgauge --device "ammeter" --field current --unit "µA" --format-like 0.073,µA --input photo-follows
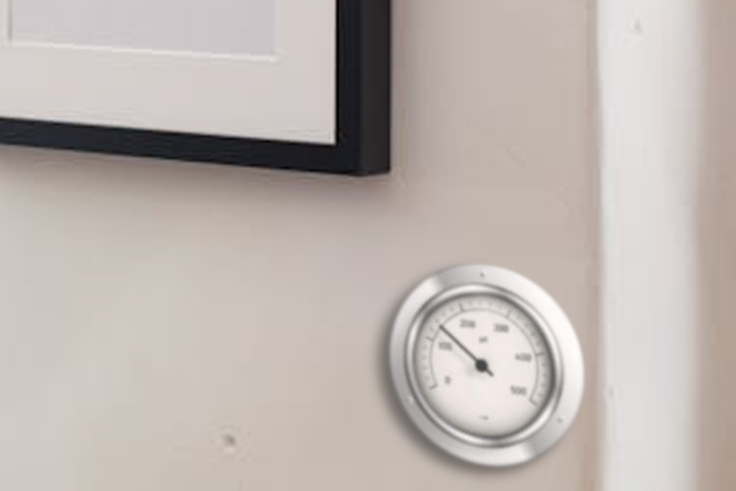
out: 140,µA
